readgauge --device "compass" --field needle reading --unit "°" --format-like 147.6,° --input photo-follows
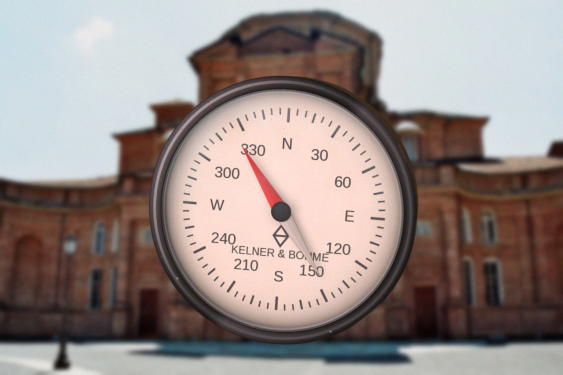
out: 325,°
